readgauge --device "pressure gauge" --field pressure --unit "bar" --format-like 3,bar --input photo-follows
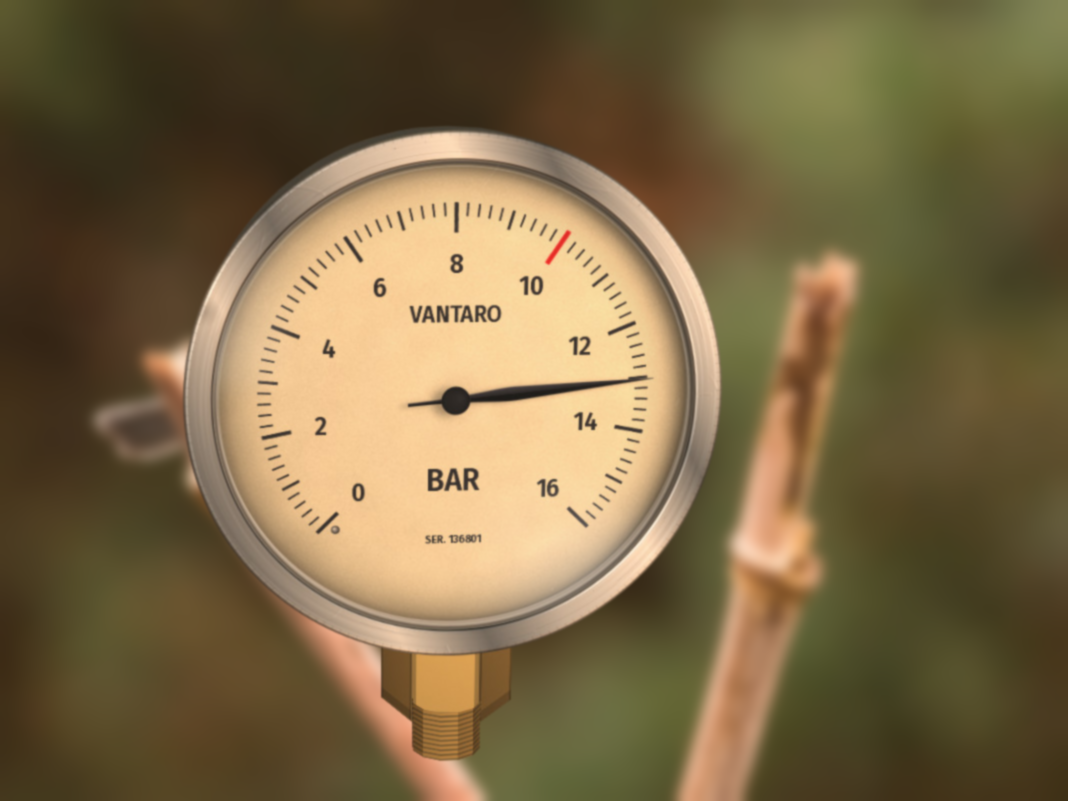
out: 13,bar
